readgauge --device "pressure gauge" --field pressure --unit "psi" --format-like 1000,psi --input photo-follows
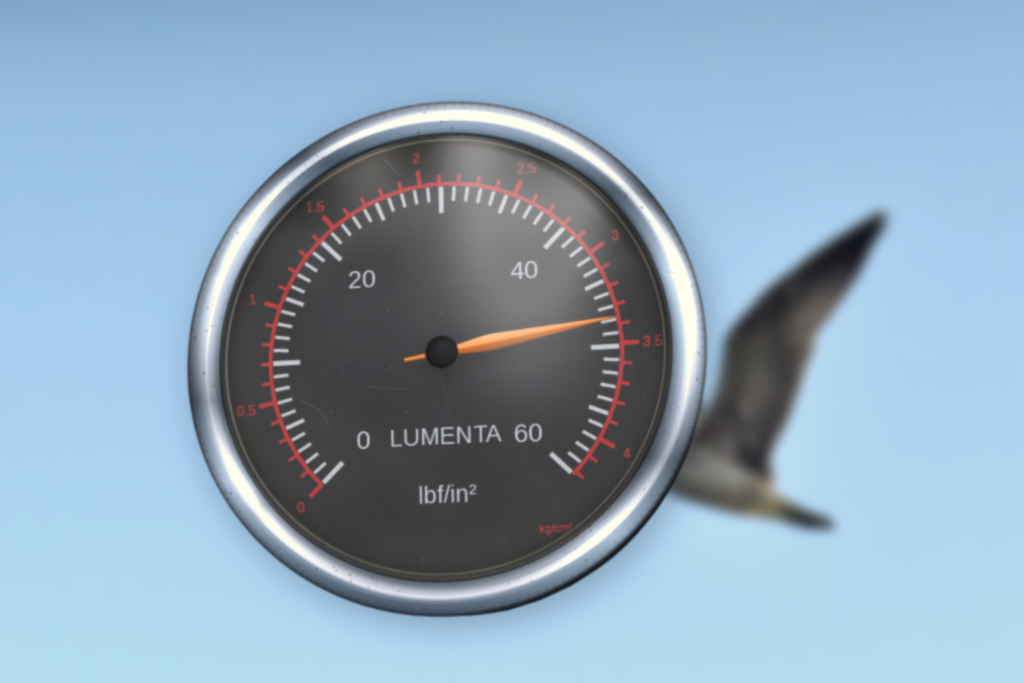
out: 48,psi
